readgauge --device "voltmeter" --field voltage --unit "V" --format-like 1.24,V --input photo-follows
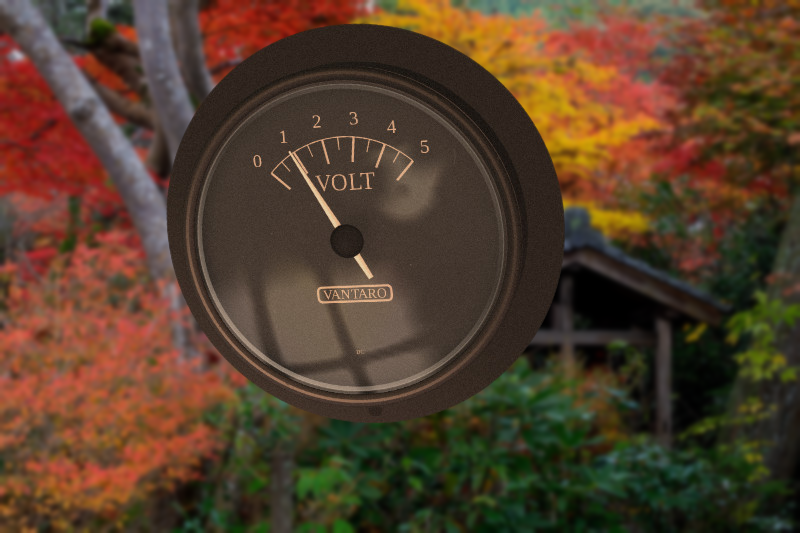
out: 1,V
